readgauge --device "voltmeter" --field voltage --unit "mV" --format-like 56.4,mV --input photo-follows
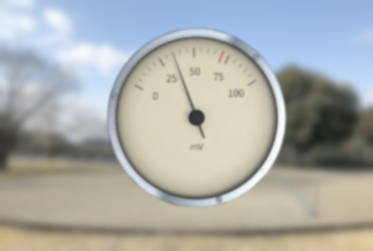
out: 35,mV
